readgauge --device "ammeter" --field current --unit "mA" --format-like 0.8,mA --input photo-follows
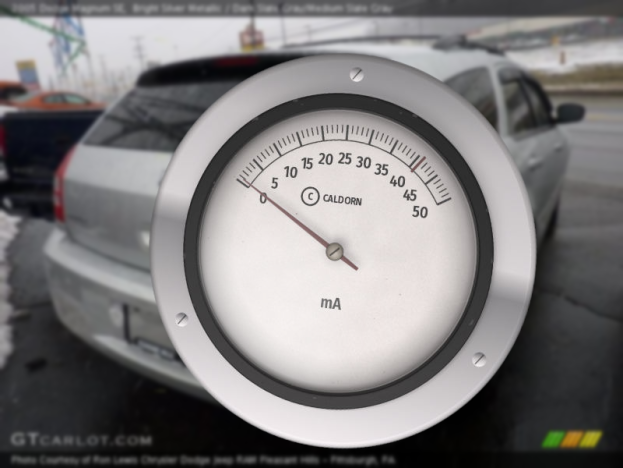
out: 1,mA
